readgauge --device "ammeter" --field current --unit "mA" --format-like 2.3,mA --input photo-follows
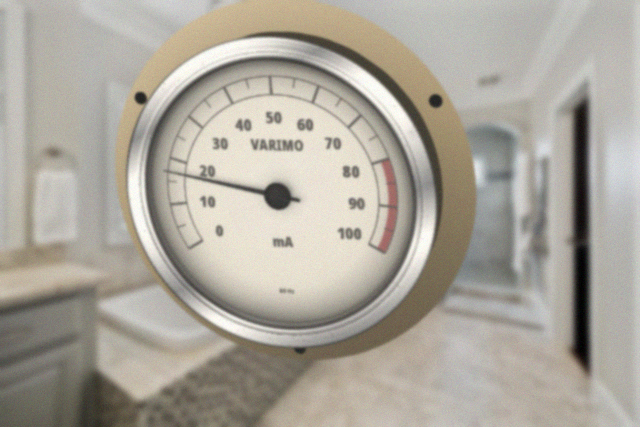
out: 17.5,mA
